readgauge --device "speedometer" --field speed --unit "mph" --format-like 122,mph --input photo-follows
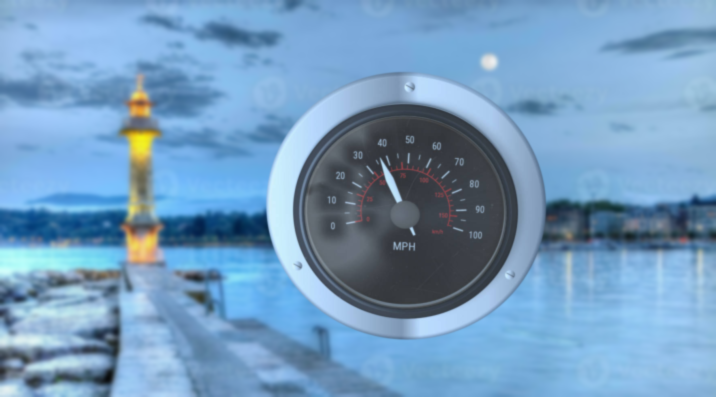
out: 37.5,mph
